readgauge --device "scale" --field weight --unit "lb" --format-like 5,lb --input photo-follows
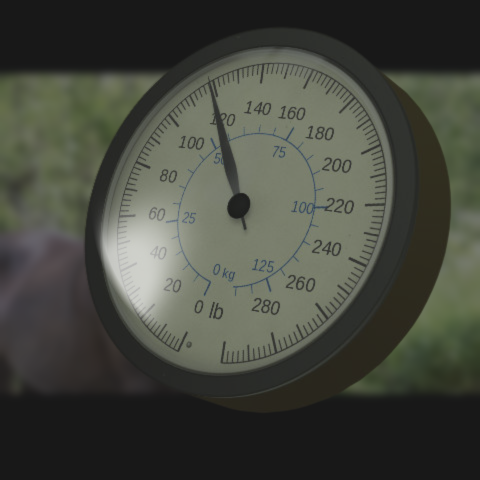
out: 120,lb
